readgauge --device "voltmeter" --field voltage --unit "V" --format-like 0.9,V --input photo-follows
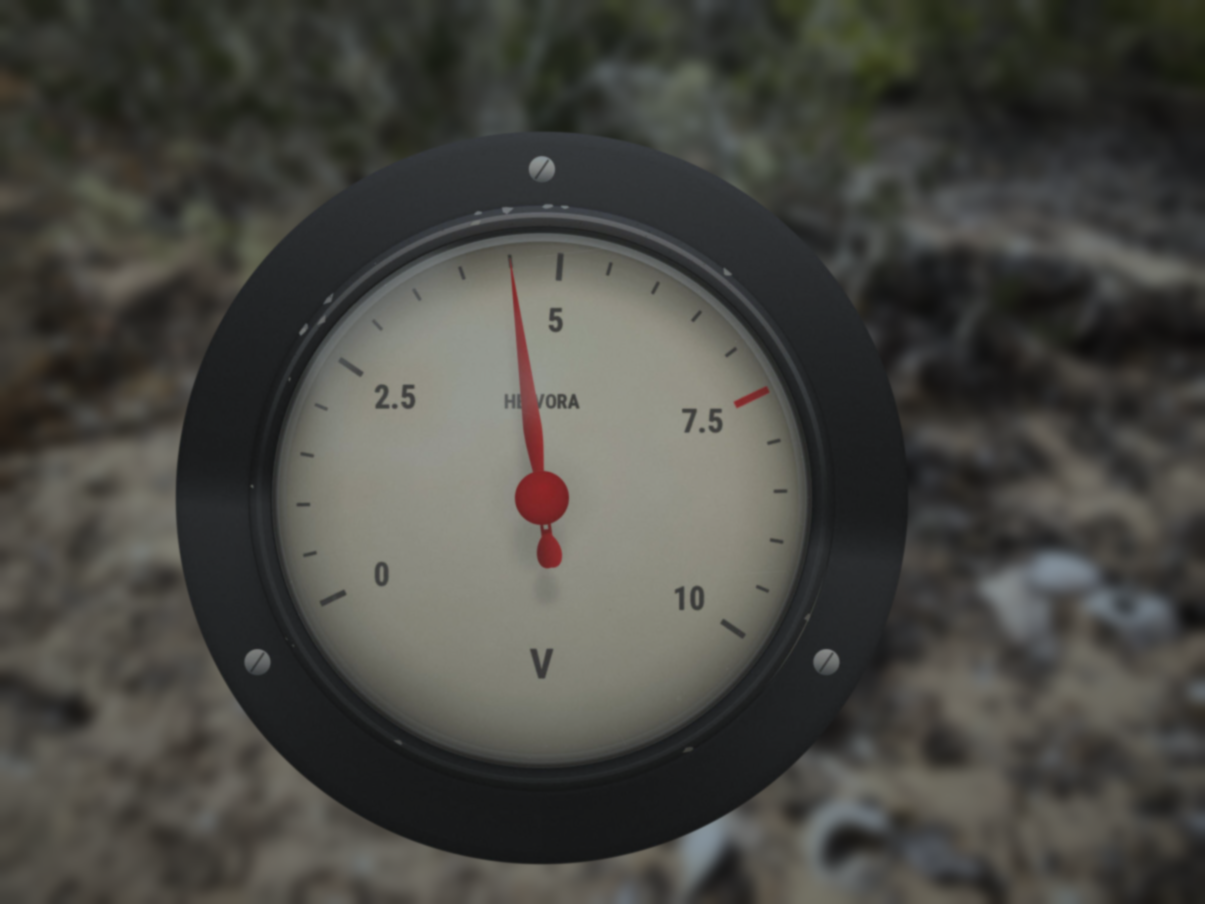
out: 4.5,V
